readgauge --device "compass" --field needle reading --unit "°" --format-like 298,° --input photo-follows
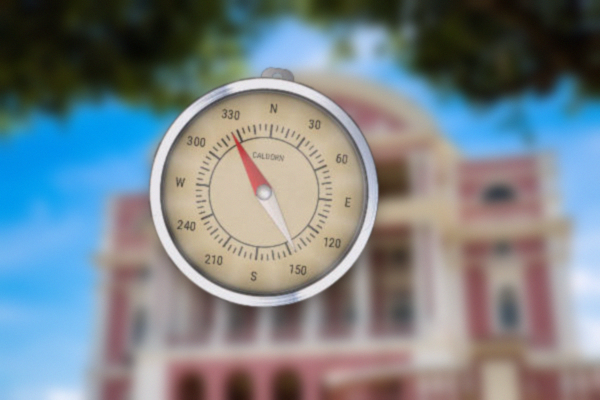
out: 325,°
